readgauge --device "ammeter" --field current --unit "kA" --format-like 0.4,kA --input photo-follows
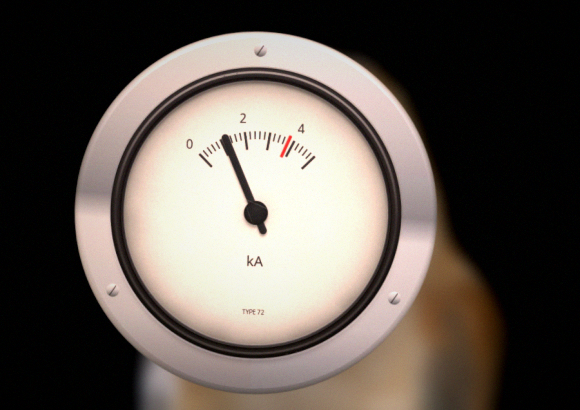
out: 1.2,kA
